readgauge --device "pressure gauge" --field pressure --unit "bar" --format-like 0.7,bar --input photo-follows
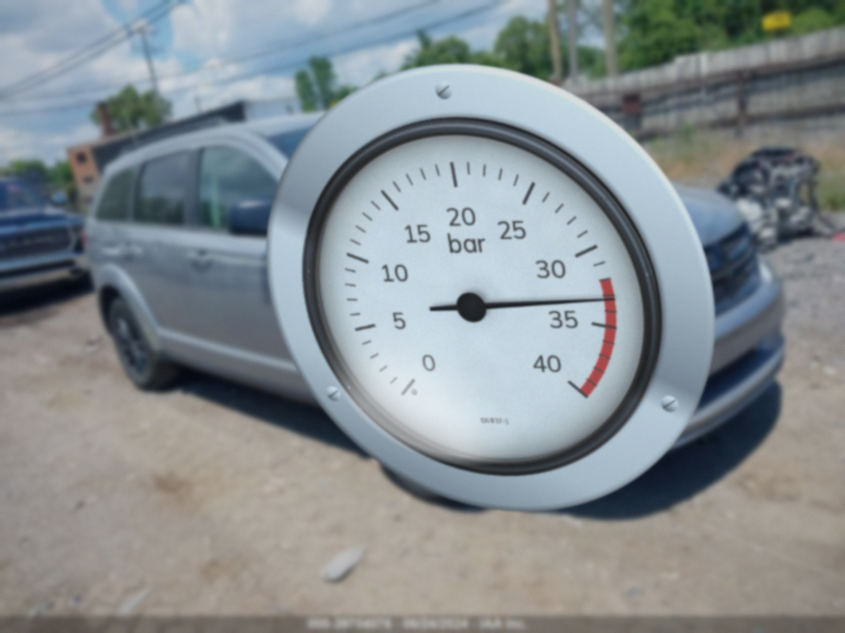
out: 33,bar
